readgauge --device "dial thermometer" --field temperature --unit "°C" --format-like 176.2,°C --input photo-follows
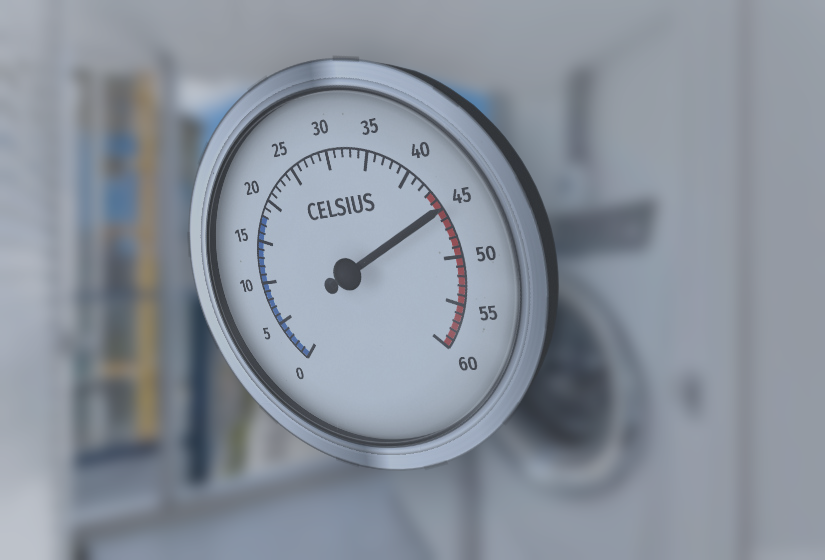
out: 45,°C
